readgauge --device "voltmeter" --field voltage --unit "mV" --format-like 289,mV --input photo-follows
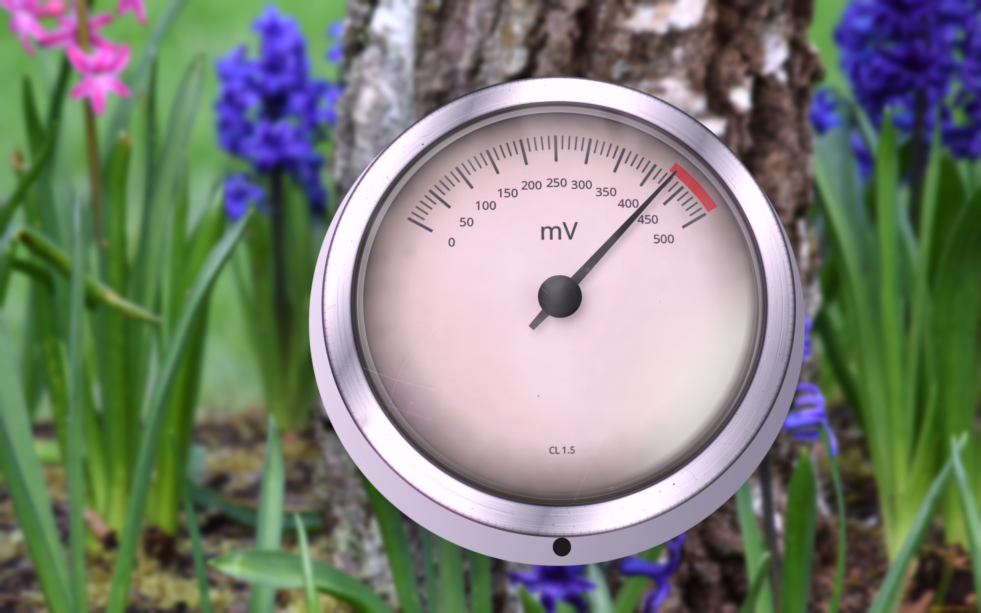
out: 430,mV
